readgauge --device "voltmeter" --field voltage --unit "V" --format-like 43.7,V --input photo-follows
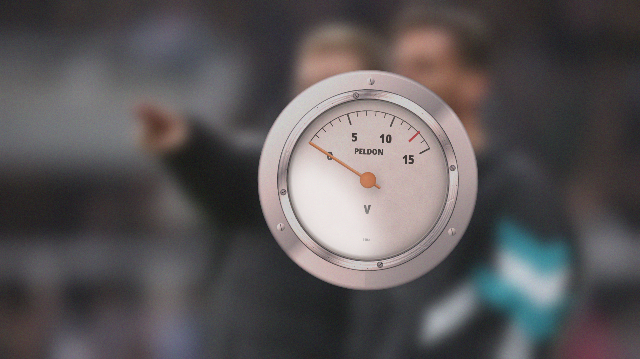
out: 0,V
